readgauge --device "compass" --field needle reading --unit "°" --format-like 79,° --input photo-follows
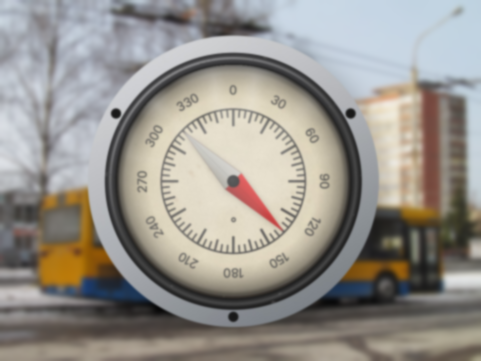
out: 135,°
